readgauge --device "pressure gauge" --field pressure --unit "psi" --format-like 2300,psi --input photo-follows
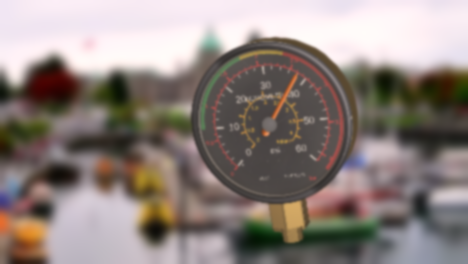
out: 38,psi
